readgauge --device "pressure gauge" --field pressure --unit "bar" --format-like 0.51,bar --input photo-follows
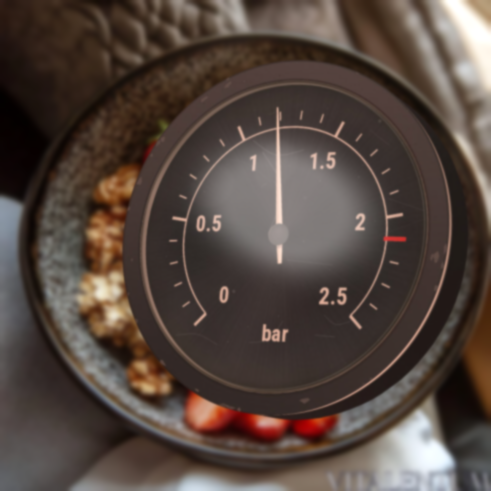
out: 1.2,bar
